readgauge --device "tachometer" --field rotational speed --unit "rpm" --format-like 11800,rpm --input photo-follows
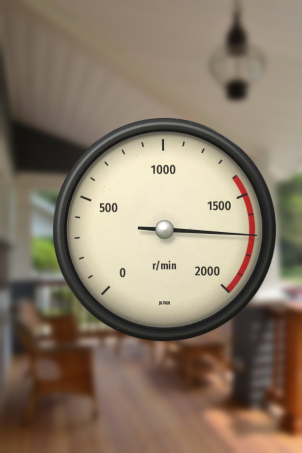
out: 1700,rpm
